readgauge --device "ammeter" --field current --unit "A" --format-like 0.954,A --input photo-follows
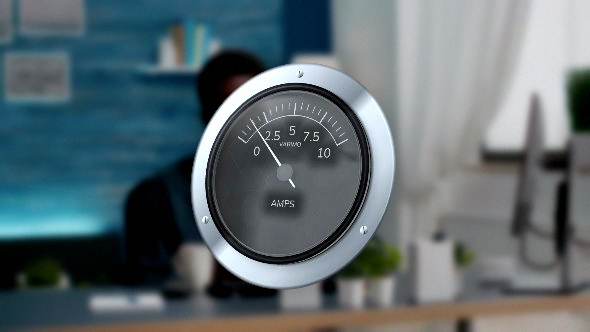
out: 1.5,A
